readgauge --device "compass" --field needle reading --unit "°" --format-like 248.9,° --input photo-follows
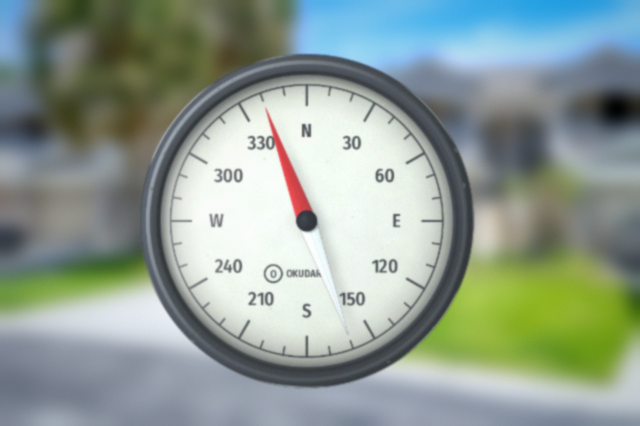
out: 340,°
